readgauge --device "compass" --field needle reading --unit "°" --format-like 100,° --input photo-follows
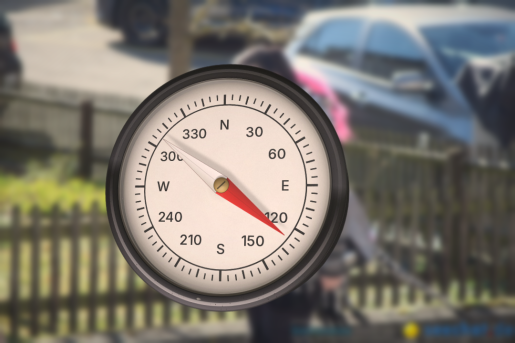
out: 127.5,°
